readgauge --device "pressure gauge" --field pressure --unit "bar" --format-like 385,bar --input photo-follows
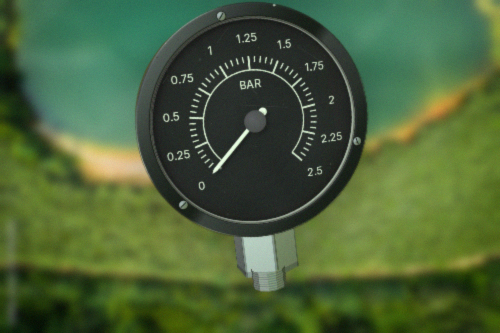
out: 0,bar
